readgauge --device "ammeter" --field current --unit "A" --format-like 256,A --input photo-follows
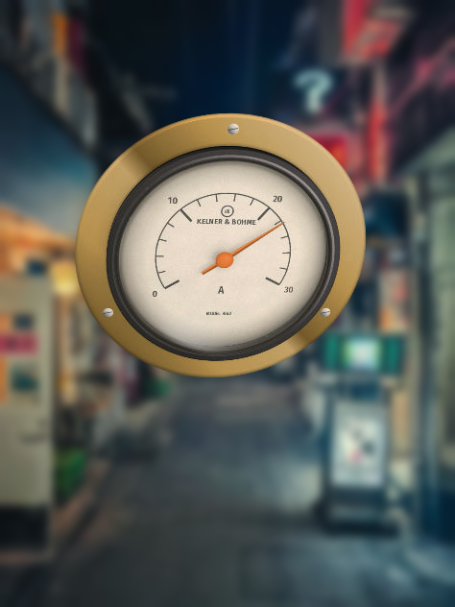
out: 22,A
